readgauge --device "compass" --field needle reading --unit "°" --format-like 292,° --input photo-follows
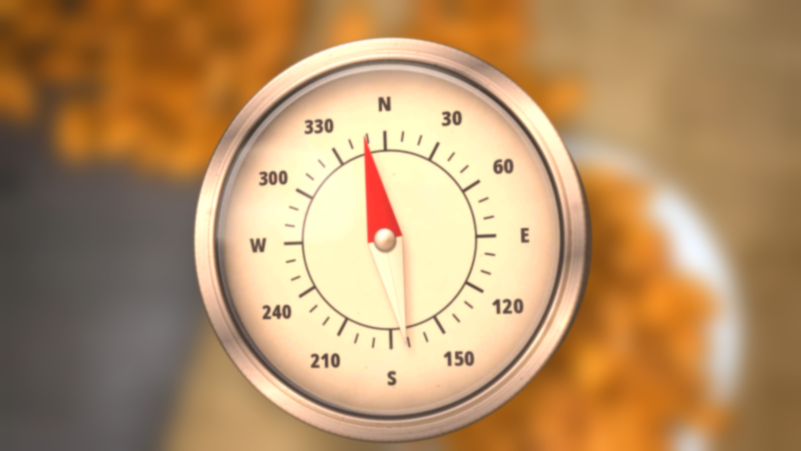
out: 350,°
